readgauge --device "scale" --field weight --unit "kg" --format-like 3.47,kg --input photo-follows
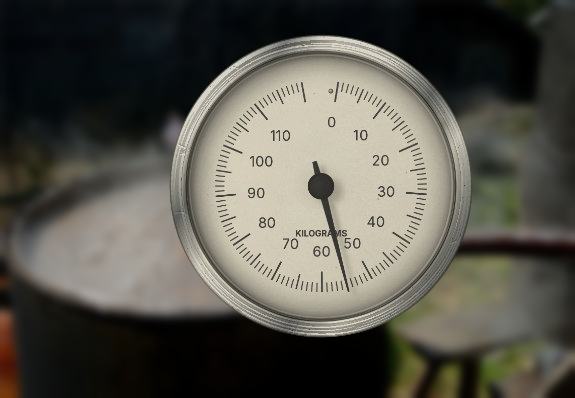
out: 55,kg
